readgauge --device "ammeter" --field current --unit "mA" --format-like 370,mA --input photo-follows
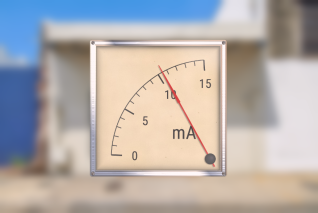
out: 10.5,mA
